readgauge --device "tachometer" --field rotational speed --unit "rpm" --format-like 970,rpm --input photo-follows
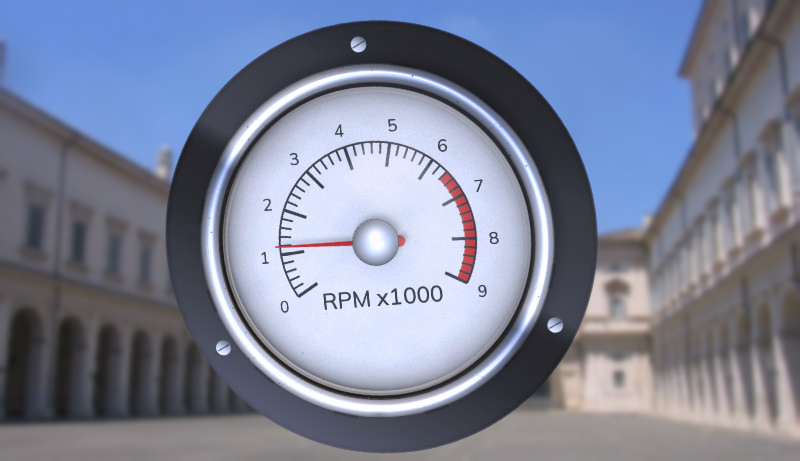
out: 1200,rpm
